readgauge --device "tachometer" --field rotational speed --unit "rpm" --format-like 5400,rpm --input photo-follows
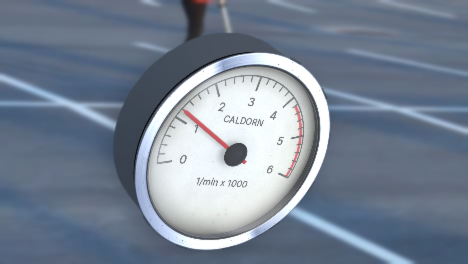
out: 1200,rpm
